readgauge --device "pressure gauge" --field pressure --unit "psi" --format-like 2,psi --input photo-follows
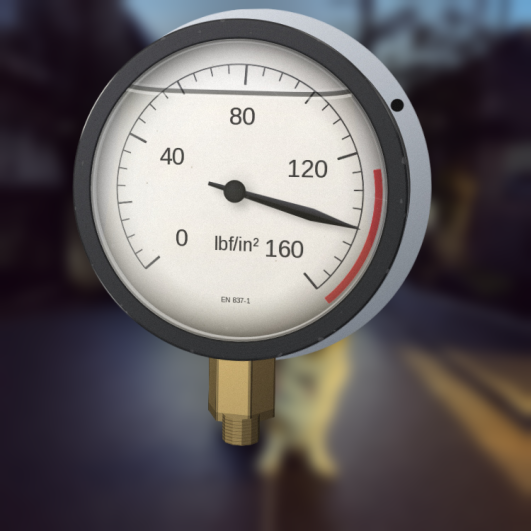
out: 140,psi
